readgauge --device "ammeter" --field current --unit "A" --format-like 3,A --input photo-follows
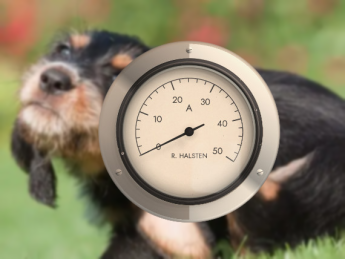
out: 0,A
